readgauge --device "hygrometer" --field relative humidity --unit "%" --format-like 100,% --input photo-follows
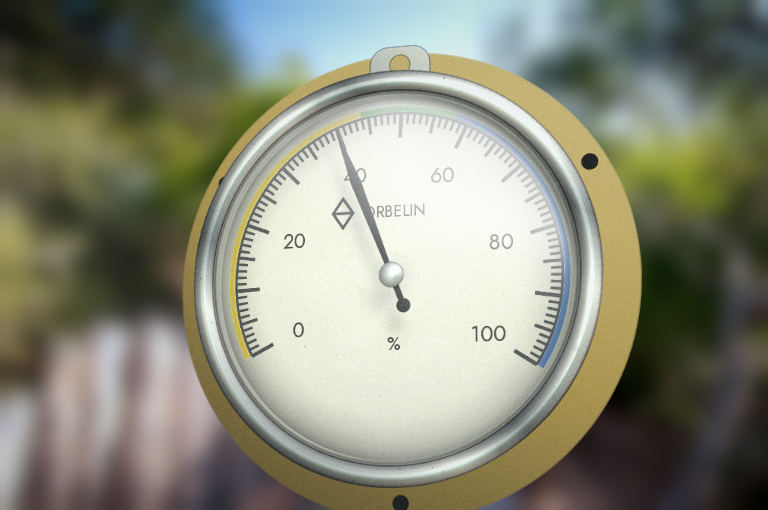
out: 40,%
